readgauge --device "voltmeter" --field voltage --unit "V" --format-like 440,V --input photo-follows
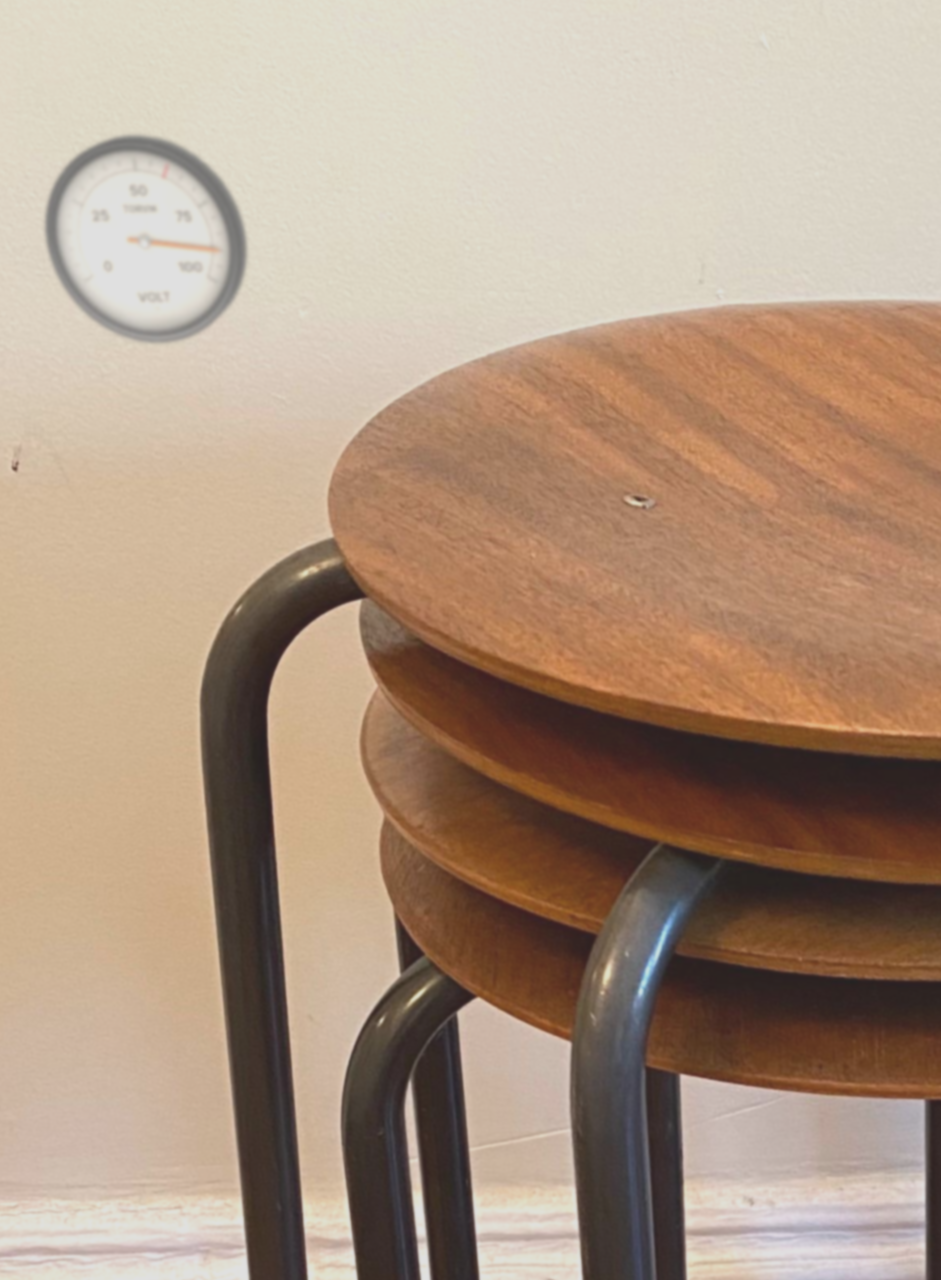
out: 90,V
